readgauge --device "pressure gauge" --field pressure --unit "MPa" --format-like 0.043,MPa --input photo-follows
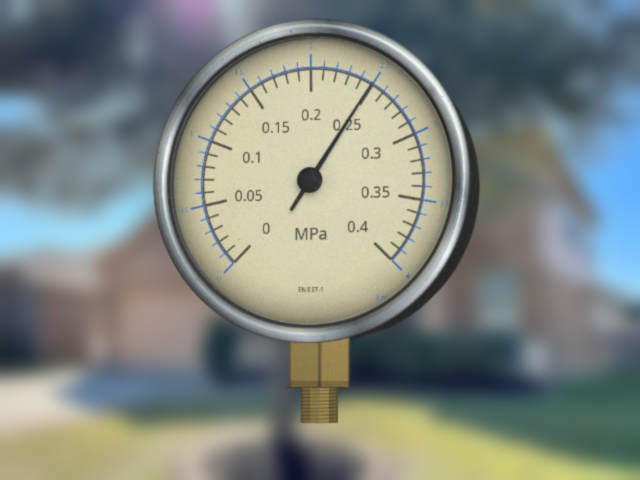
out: 0.25,MPa
